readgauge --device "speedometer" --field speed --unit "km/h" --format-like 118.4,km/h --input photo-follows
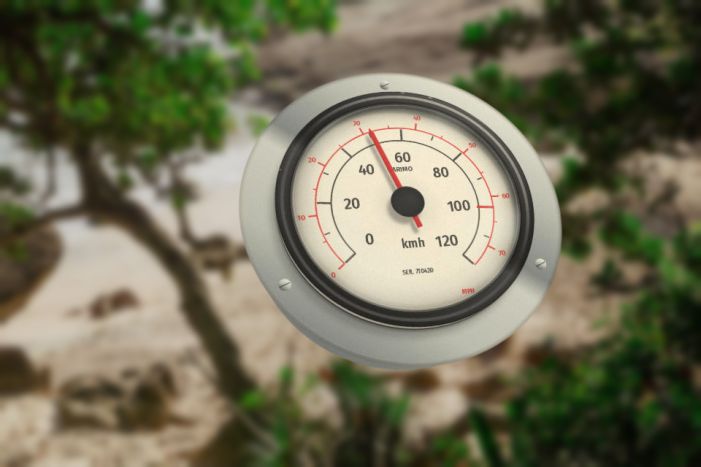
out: 50,km/h
